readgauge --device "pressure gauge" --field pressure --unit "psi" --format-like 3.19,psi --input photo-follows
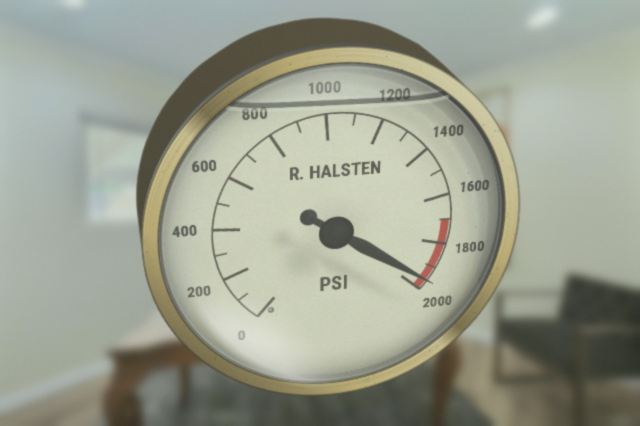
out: 1950,psi
